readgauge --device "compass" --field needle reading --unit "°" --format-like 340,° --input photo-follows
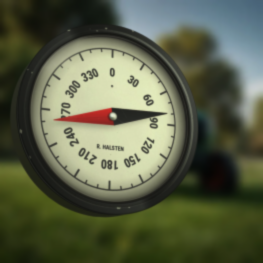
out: 260,°
